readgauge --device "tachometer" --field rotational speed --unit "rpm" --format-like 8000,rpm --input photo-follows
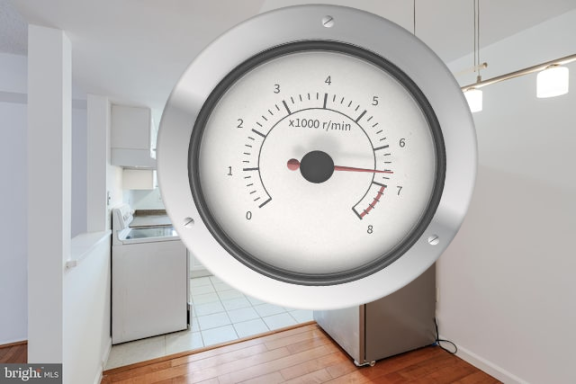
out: 6600,rpm
